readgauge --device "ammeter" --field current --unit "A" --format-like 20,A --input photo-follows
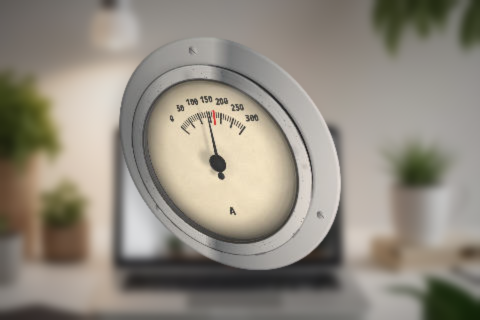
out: 150,A
